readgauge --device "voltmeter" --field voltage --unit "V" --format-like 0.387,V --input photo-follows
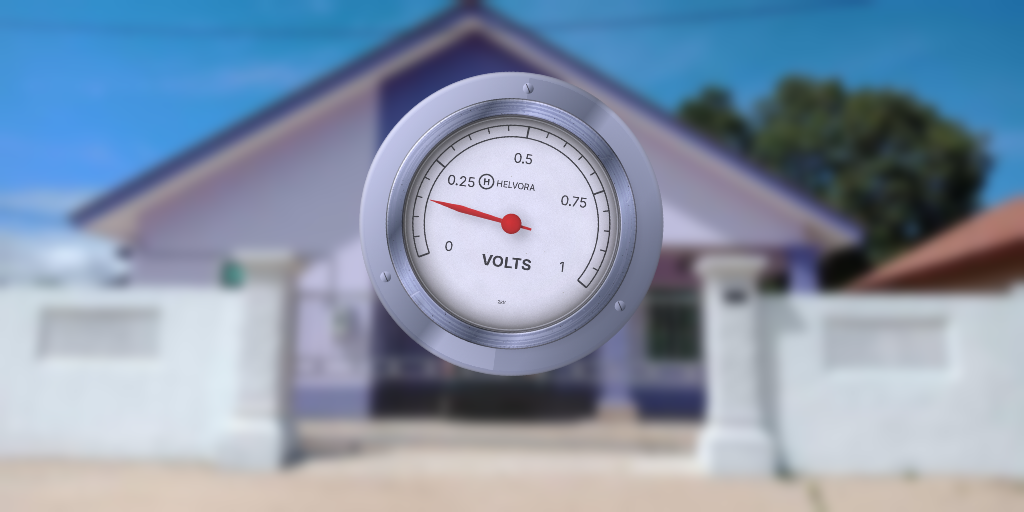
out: 0.15,V
